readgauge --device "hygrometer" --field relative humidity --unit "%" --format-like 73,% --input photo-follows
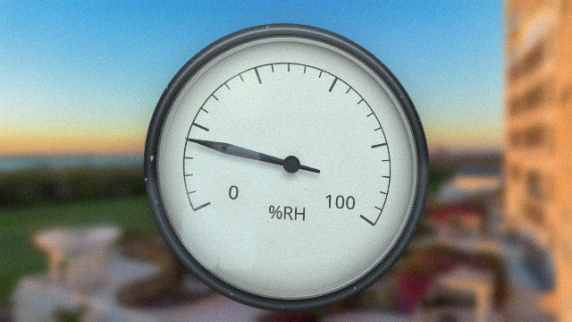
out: 16,%
